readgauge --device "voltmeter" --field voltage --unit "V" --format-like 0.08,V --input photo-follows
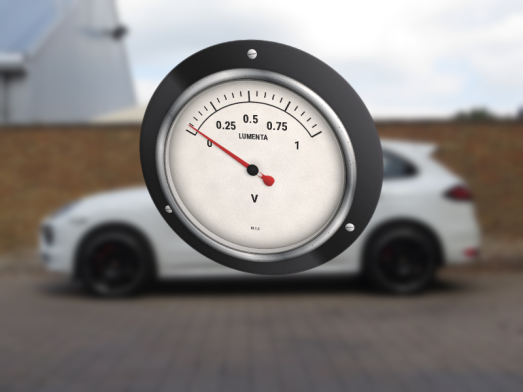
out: 0.05,V
